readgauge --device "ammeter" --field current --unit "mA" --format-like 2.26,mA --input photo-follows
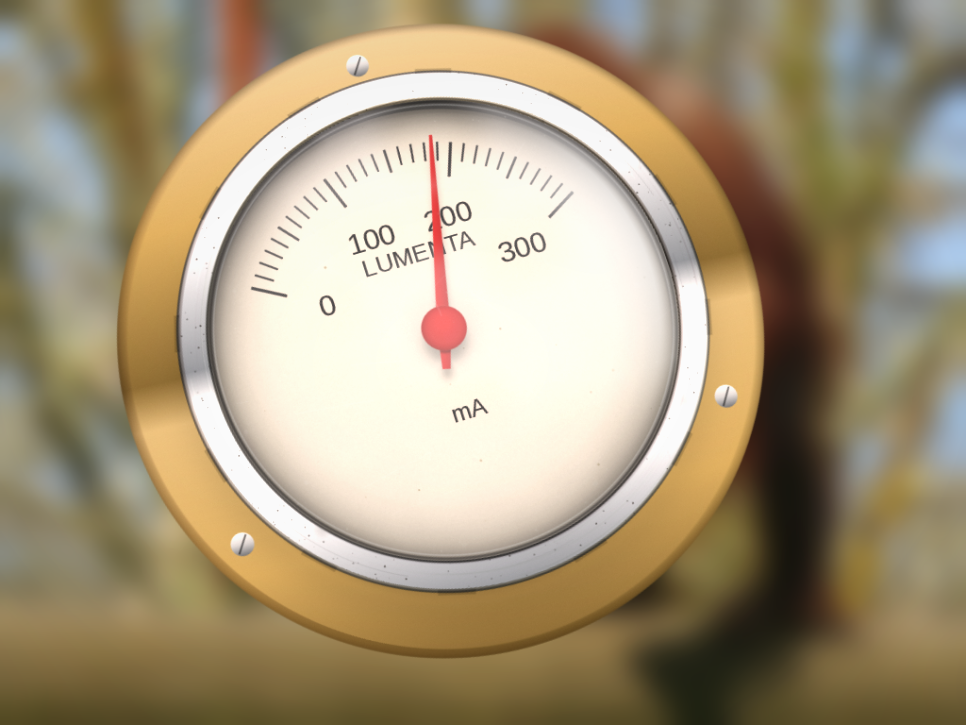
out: 185,mA
